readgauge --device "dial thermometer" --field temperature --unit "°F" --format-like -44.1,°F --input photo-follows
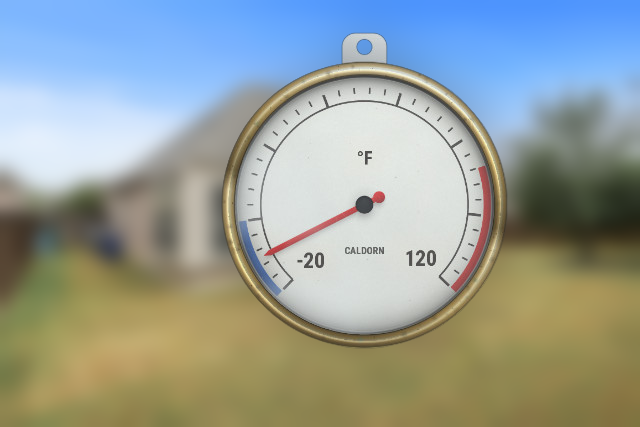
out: -10,°F
